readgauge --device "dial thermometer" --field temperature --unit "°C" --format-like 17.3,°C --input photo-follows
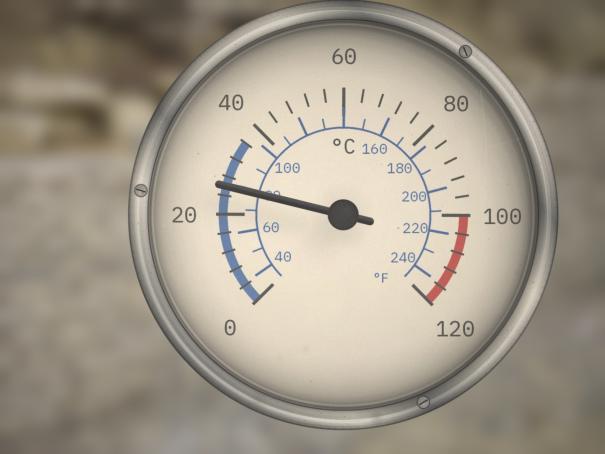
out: 26,°C
